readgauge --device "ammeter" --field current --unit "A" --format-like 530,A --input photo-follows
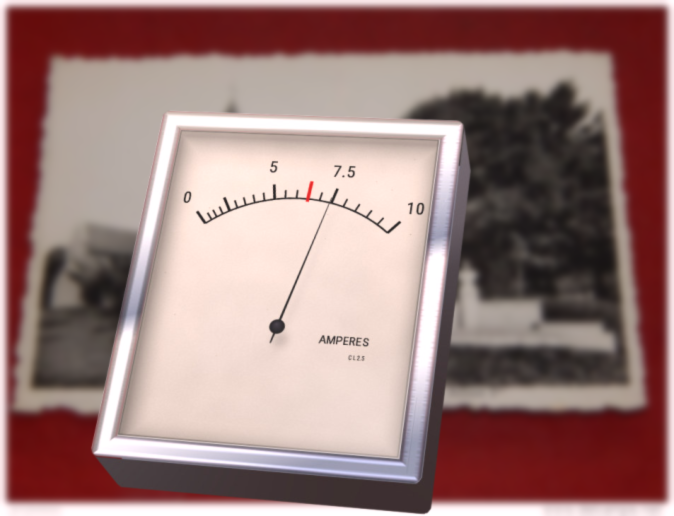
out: 7.5,A
